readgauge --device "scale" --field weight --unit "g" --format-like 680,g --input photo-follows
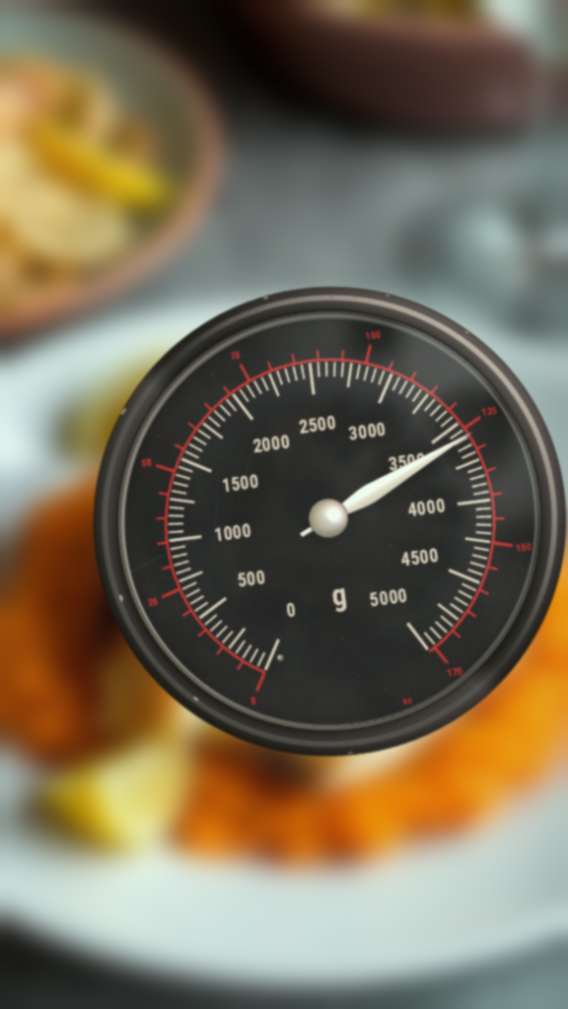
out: 3600,g
